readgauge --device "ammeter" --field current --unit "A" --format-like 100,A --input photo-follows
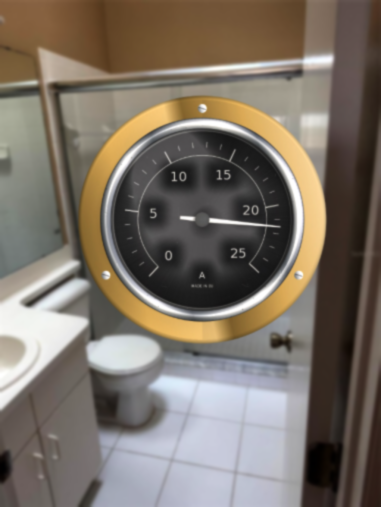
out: 21.5,A
